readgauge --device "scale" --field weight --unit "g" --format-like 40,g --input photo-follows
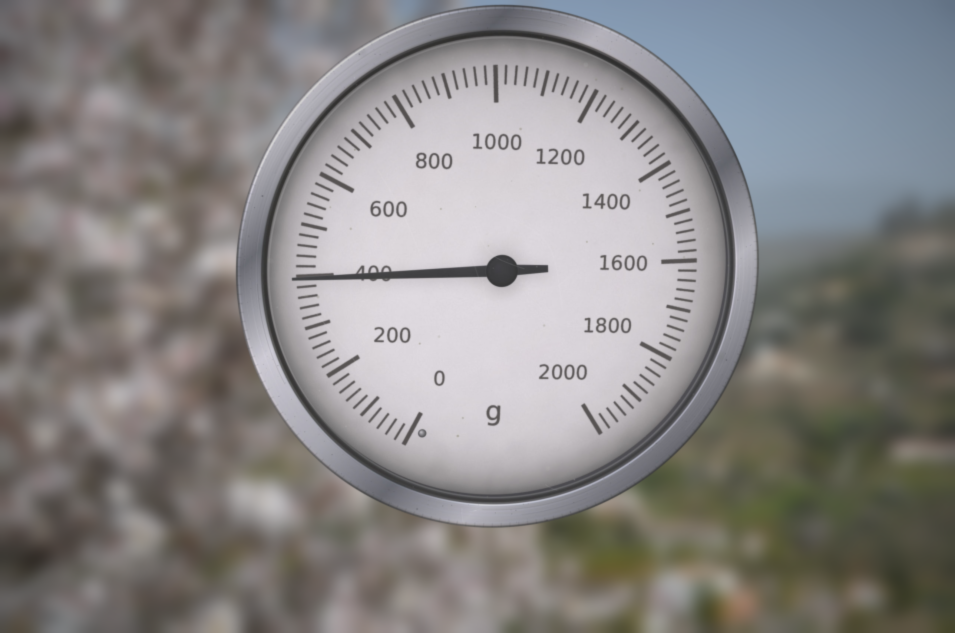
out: 400,g
